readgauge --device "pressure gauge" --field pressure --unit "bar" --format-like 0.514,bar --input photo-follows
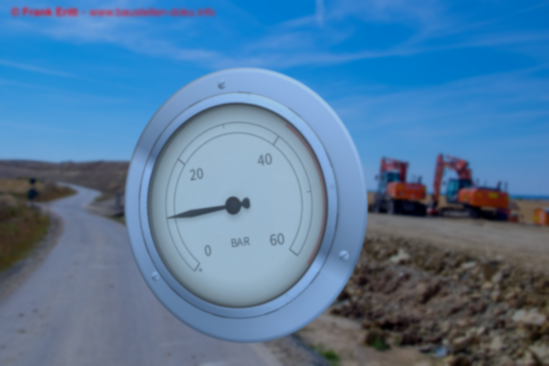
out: 10,bar
